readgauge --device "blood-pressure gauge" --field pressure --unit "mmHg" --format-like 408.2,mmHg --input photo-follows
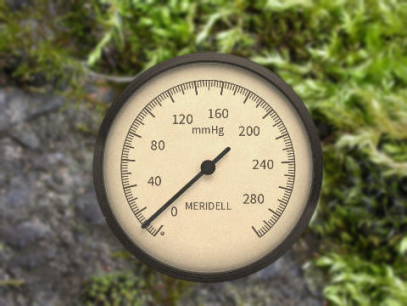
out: 10,mmHg
